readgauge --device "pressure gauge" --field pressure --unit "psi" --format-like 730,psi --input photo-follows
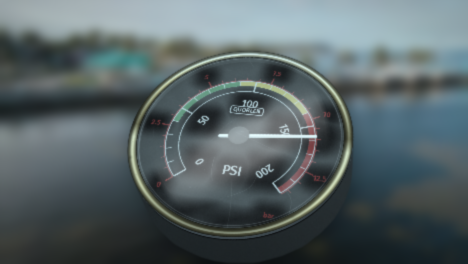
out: 160,psi
